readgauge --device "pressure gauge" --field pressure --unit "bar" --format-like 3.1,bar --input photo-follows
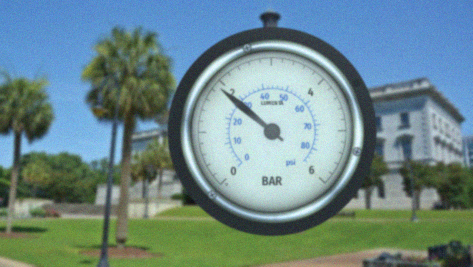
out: 1.9,bar
